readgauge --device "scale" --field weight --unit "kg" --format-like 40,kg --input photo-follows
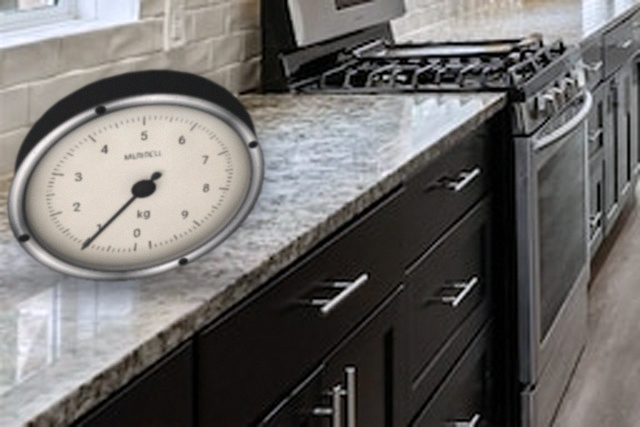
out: 1,kg
